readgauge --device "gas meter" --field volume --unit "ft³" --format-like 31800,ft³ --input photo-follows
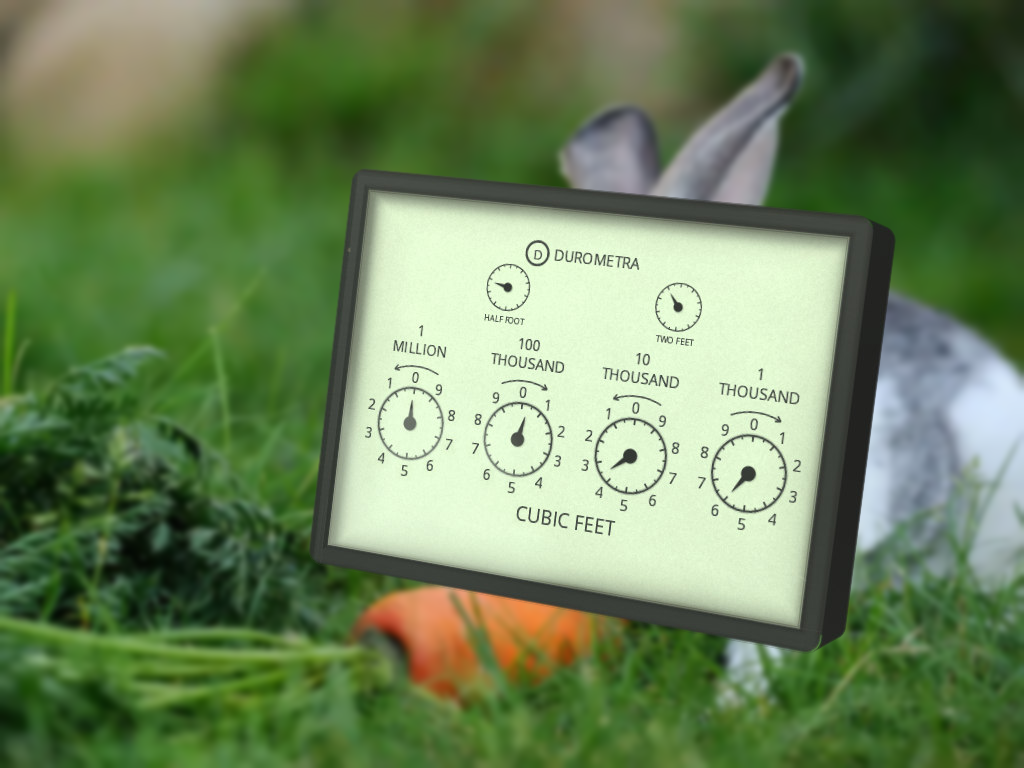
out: 3600,ft³
